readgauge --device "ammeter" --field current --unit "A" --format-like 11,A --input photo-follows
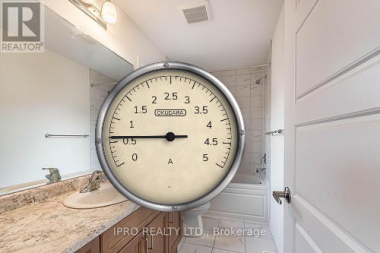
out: 0.6,A
